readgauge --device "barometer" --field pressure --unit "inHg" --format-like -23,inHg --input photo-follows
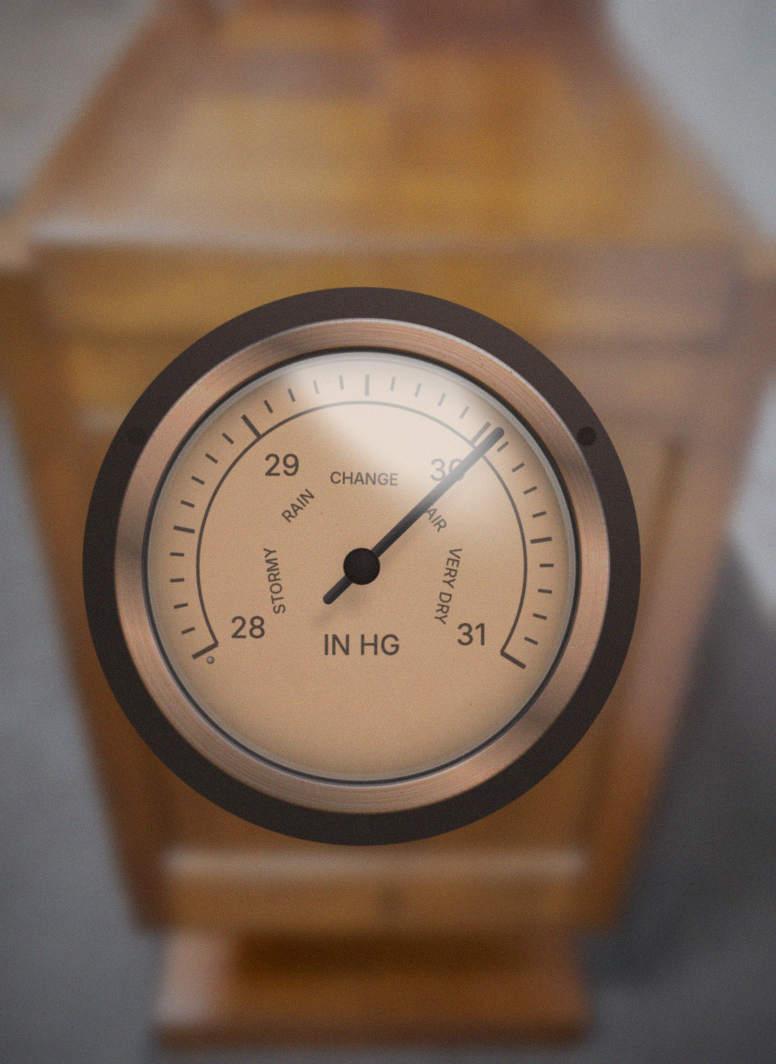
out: 30.05,inHg
